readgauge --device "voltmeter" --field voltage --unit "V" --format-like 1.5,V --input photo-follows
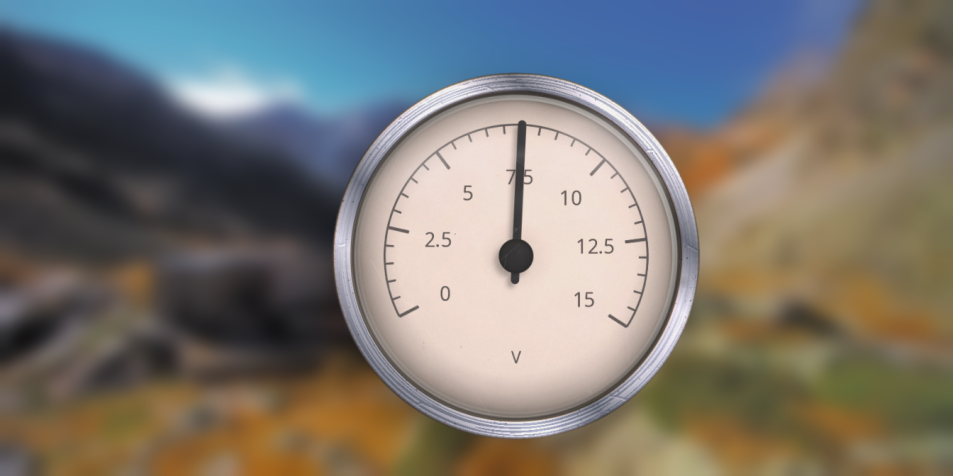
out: 7.5,V
